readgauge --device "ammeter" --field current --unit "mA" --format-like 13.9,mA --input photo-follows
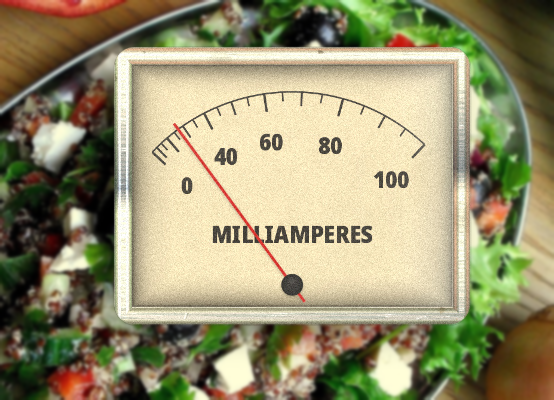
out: 27.5,mA
